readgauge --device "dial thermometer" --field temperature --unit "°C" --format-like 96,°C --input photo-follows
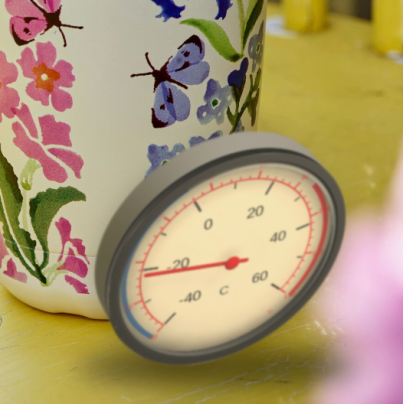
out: -20,°C
